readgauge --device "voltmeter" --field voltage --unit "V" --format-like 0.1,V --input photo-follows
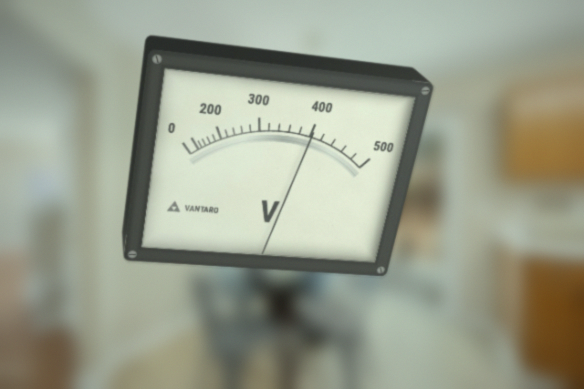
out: 400,V
